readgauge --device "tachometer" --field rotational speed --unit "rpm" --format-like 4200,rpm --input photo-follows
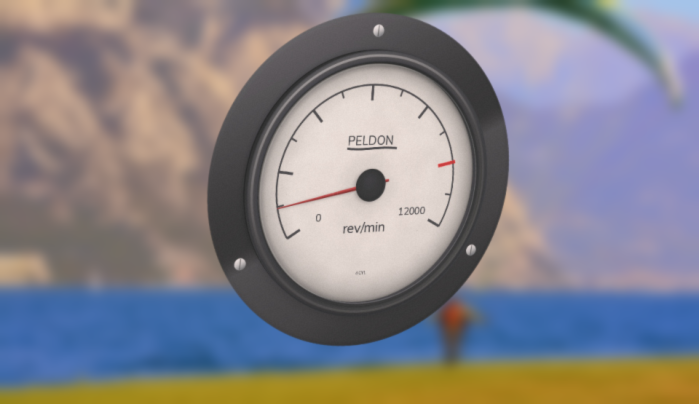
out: 1000,rpm
